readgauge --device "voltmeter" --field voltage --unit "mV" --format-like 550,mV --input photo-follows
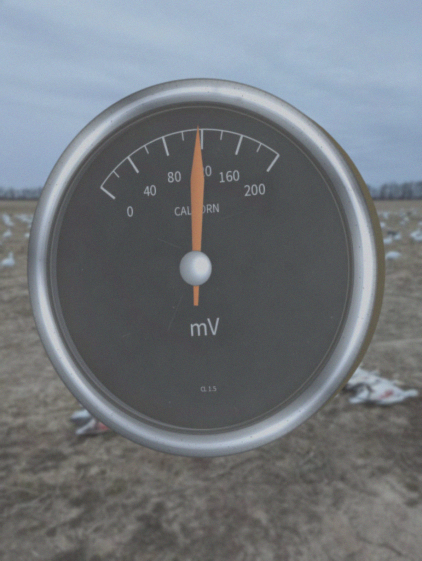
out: 120,mV
